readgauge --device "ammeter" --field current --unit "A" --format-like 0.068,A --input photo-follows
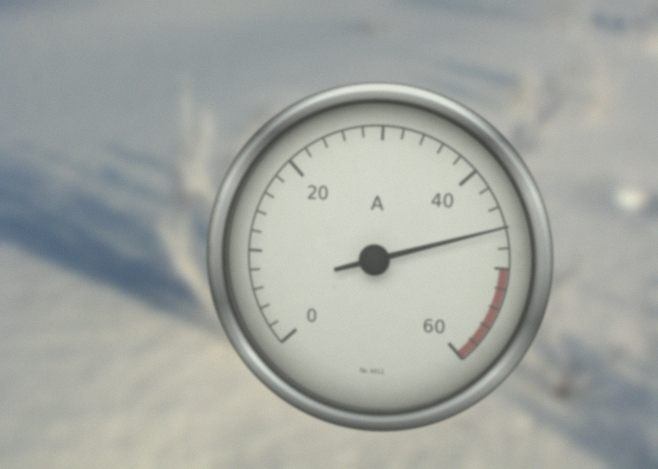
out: 46,A
